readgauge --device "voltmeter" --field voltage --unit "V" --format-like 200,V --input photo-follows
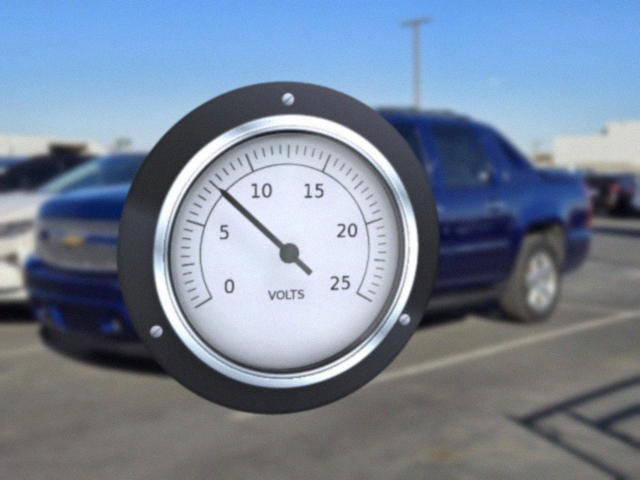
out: 7.5,V
